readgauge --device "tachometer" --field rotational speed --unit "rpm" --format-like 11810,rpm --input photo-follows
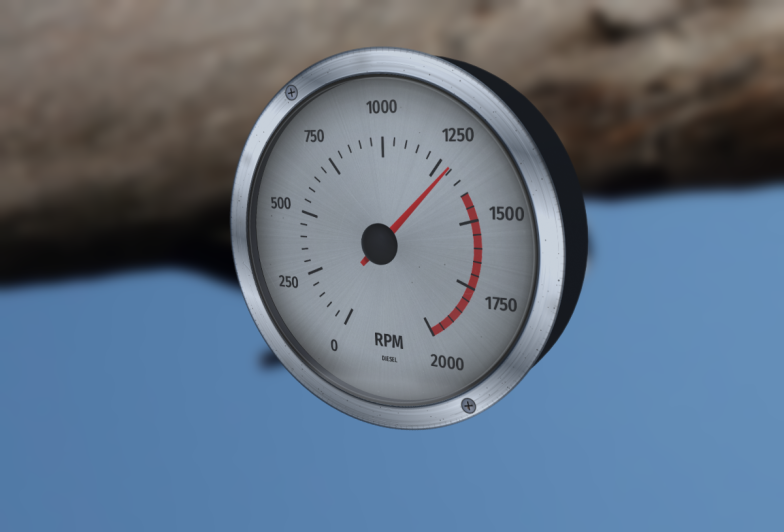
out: 1300,rpm
